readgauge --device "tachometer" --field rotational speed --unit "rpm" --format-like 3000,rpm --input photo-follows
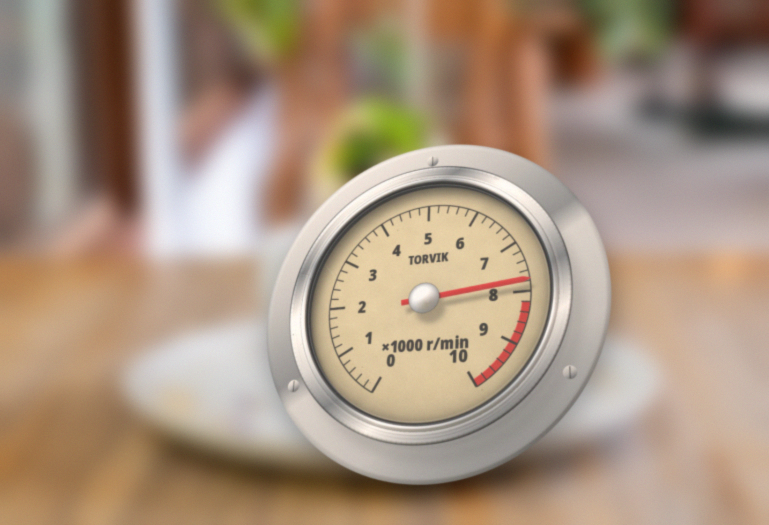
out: 7800,rpm
